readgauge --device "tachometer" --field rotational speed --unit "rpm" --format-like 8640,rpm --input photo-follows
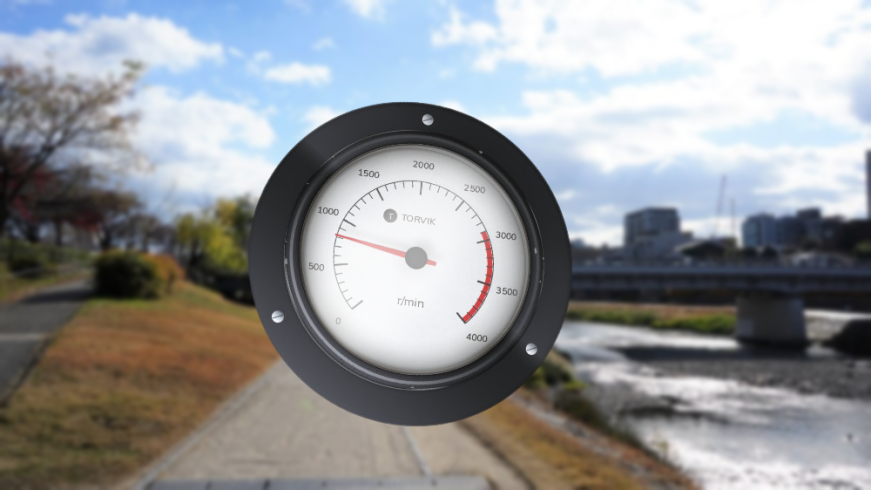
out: 800,rpm
